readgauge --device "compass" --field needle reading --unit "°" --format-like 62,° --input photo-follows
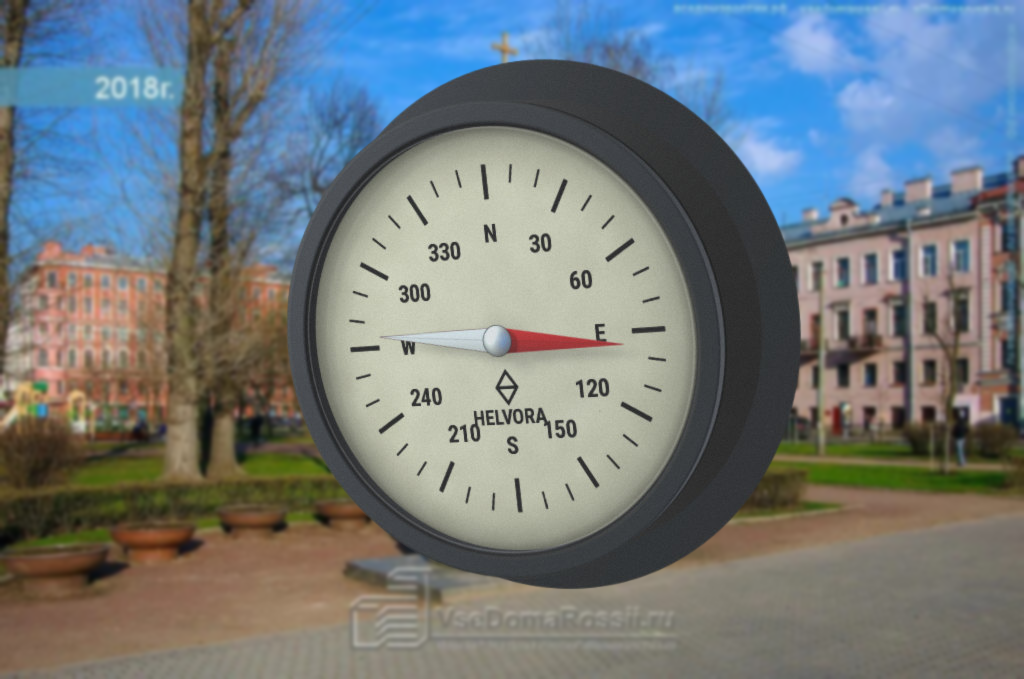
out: 95,°
